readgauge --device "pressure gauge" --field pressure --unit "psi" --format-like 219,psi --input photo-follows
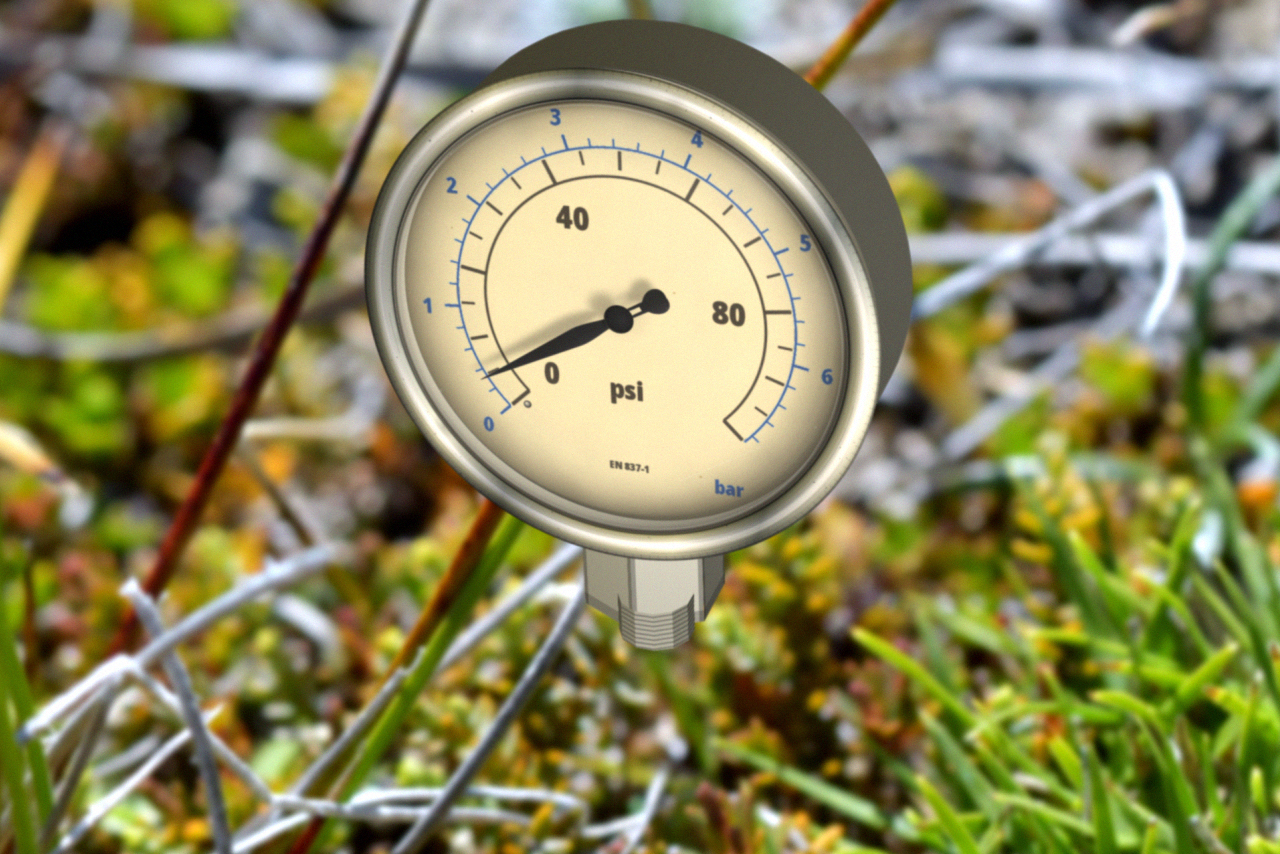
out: 5,psi
